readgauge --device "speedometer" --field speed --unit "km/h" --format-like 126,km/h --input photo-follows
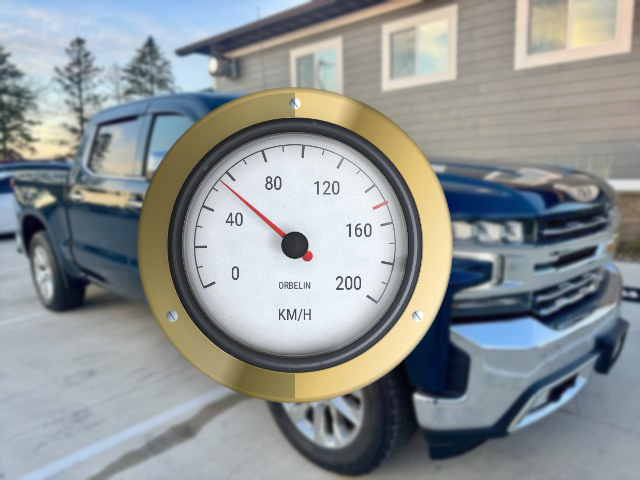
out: 55,km/h
